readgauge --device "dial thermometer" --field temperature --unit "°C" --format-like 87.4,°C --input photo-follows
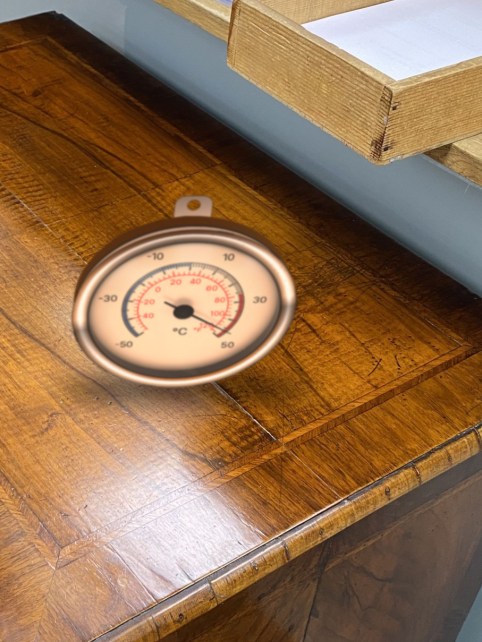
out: 45,°C
